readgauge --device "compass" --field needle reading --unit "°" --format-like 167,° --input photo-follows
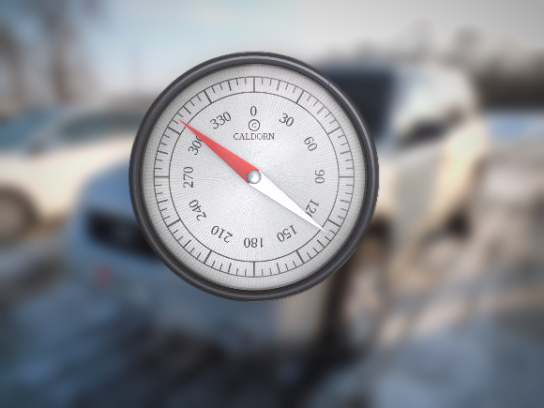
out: 307.5,°
